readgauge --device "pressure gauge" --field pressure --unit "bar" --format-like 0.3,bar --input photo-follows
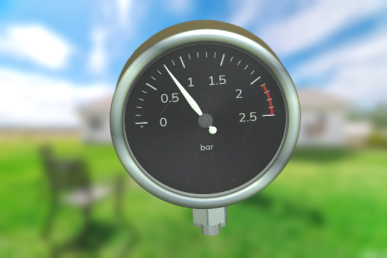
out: 0.8,bar
